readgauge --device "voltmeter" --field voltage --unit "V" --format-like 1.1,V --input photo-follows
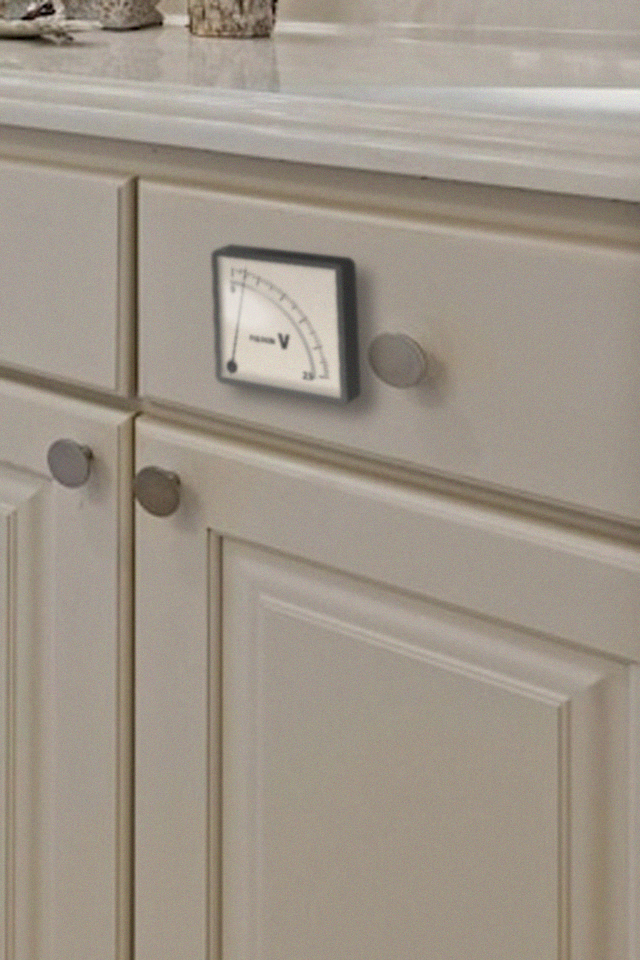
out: 2.5,V
